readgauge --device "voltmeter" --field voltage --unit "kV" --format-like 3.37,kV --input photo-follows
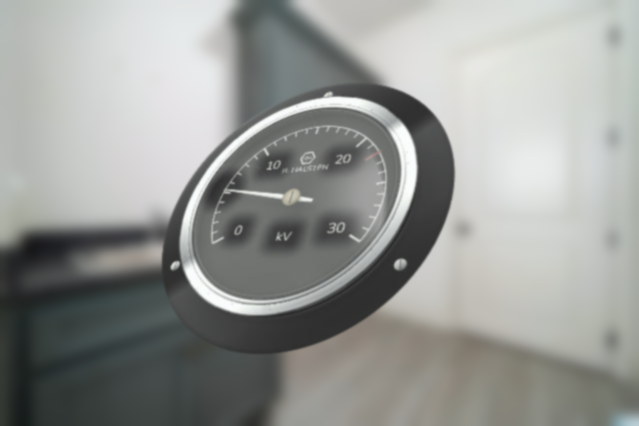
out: 5,kV
